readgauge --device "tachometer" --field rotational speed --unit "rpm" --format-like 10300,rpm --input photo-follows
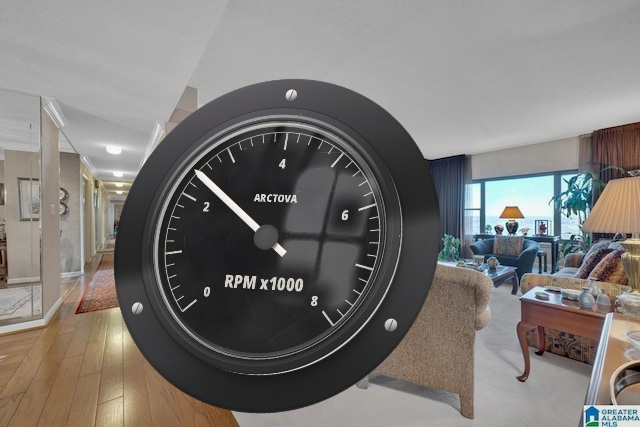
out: 2400,rpm
